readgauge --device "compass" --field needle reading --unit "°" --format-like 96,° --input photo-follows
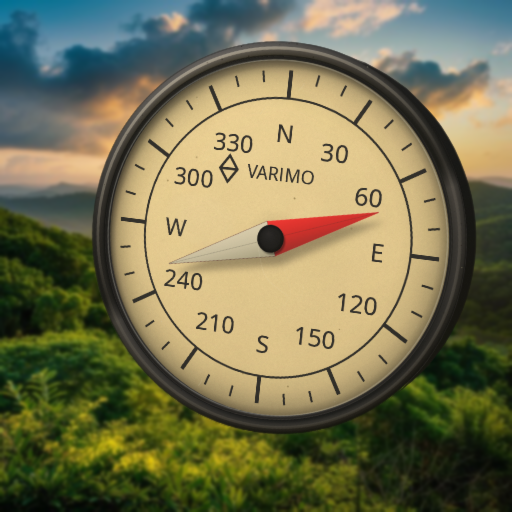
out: 70,°
